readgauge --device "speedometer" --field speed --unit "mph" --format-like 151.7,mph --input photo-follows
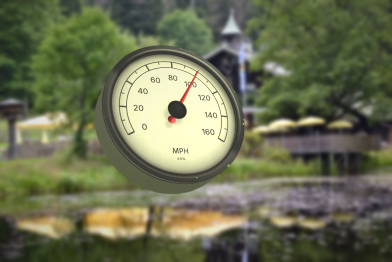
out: 100,mph
